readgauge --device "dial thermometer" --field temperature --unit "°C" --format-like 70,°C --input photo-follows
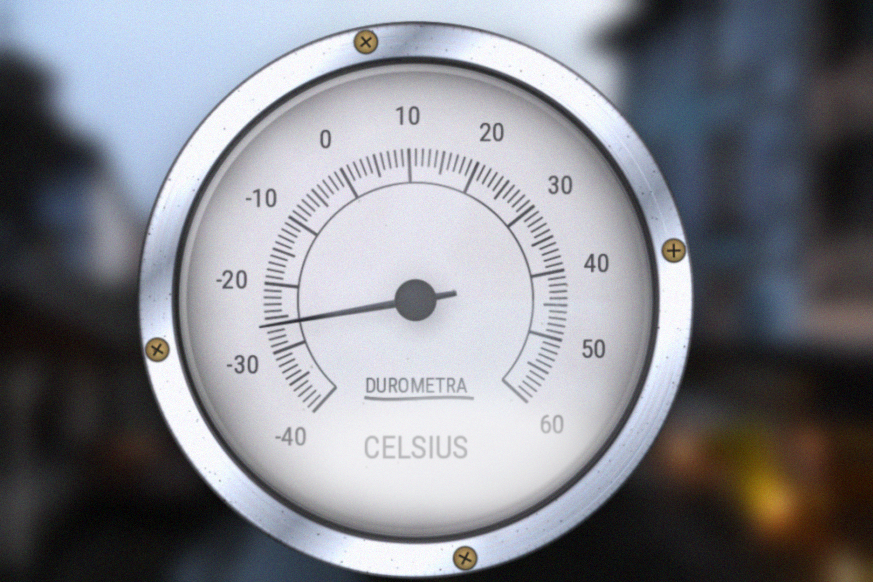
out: -26,°C
